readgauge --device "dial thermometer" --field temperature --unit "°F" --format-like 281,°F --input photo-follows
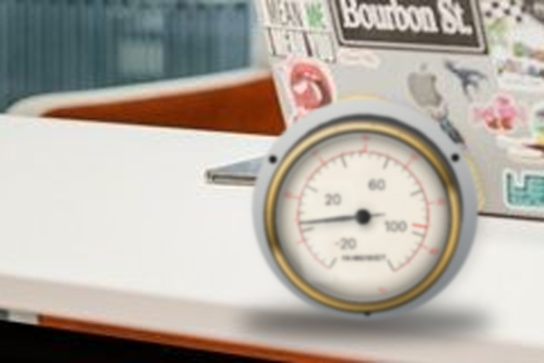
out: 4,°F
